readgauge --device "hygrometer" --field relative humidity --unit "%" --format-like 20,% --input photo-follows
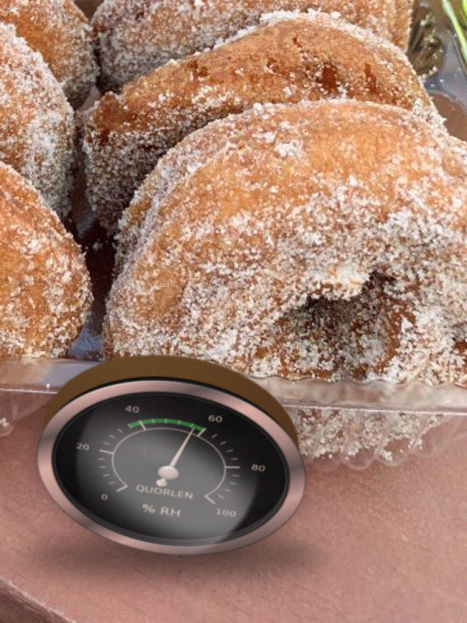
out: 56,%
